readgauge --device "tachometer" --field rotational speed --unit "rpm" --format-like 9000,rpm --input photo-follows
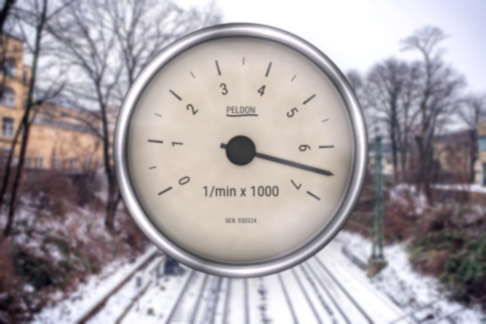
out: 6500,rpm
